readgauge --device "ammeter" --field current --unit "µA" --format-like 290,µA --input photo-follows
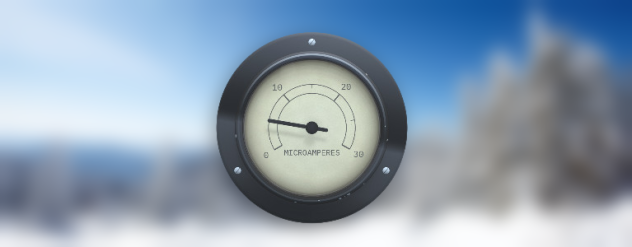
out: 5,µA
